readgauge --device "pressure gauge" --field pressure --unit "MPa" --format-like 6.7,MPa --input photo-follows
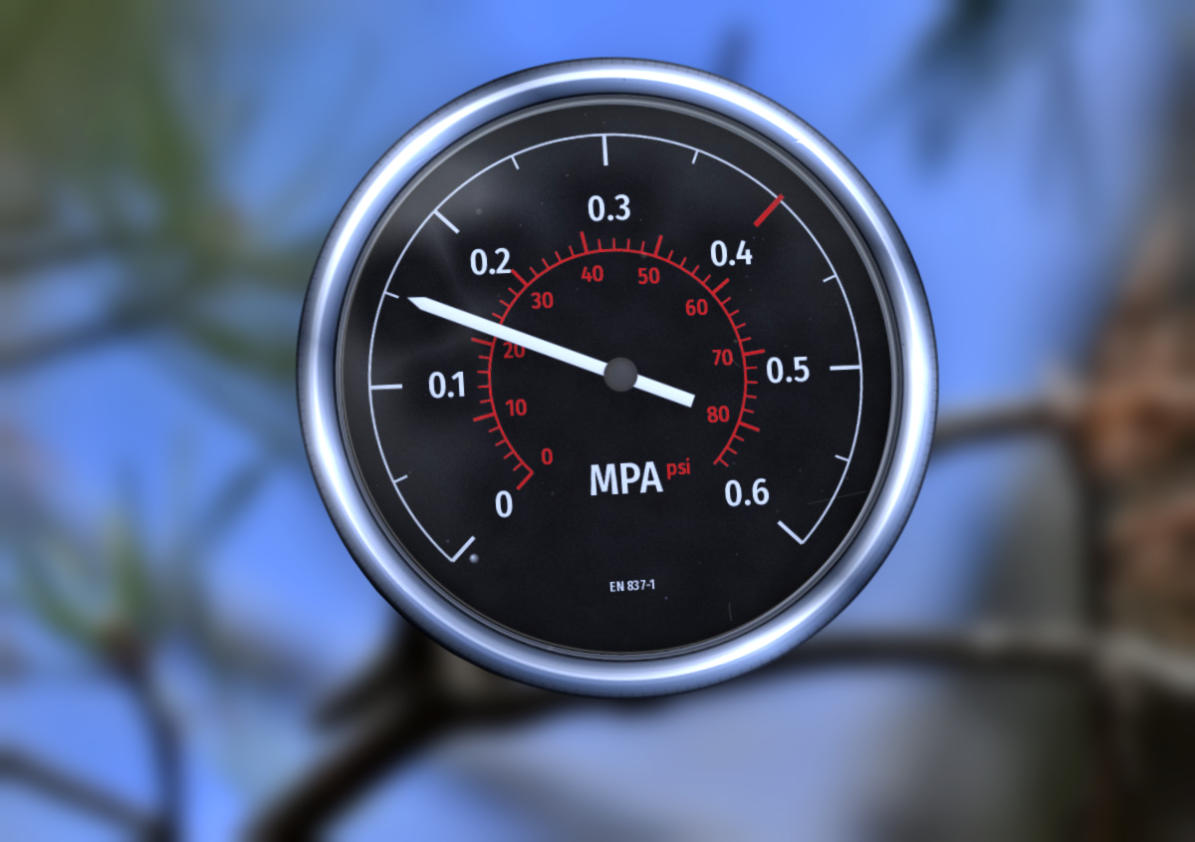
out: 0.15,MPa
